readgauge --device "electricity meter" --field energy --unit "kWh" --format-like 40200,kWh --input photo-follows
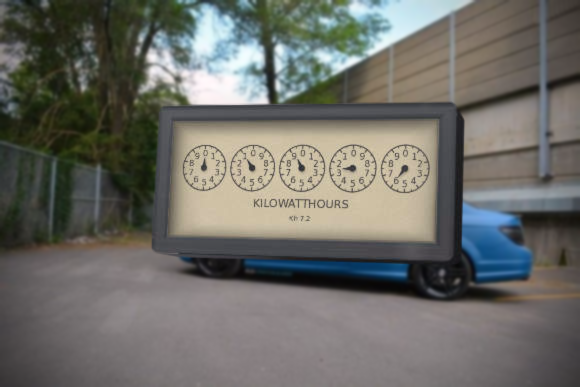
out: 926,kWh
